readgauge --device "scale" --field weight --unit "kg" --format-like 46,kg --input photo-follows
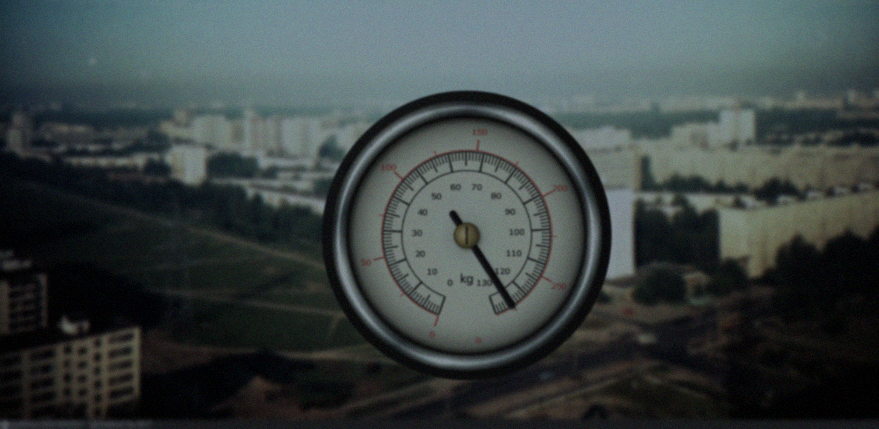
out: 125,kg
